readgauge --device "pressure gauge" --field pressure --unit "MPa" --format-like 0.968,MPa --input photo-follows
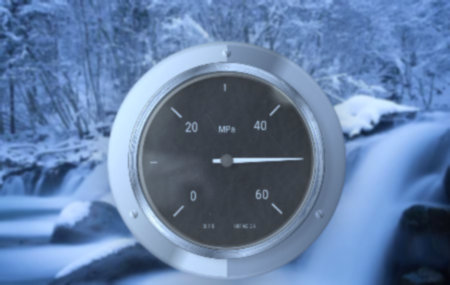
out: 50,MPa
